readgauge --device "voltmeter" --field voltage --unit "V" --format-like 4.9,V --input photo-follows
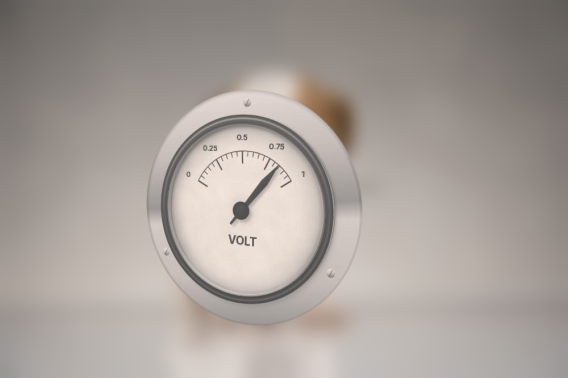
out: 0.85,V
